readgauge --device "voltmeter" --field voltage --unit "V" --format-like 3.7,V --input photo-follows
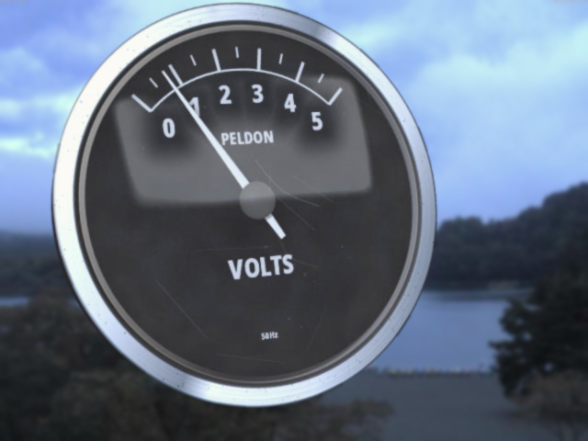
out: 0.75,V
